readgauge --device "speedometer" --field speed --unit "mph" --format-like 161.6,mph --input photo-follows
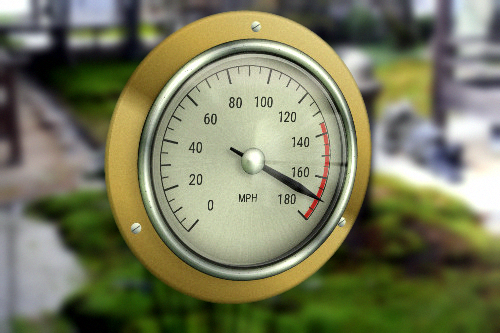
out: 170,mph
